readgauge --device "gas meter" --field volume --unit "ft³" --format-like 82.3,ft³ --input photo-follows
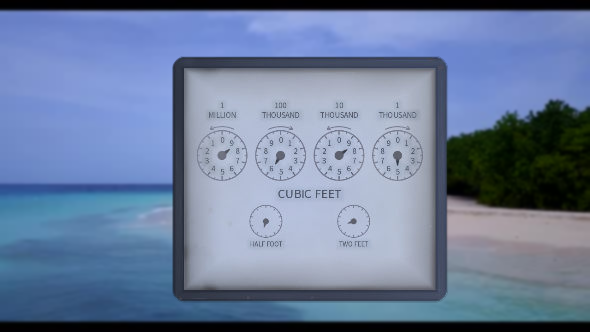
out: 858500,ft³
